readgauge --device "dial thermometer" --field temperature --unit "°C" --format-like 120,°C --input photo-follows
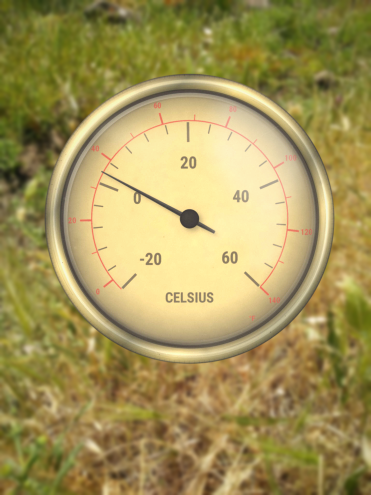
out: 2,°C
